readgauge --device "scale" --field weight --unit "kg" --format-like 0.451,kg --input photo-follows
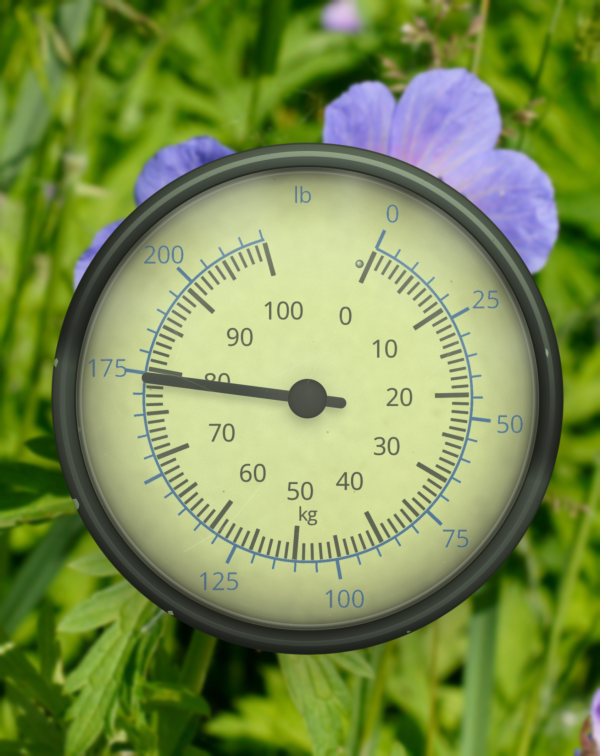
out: 79,kg
